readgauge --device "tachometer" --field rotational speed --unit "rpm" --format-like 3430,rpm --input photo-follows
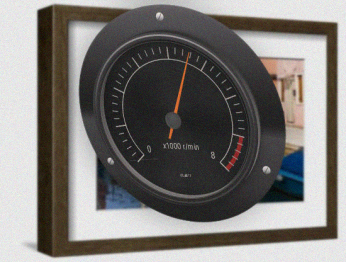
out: 4600,rpm
